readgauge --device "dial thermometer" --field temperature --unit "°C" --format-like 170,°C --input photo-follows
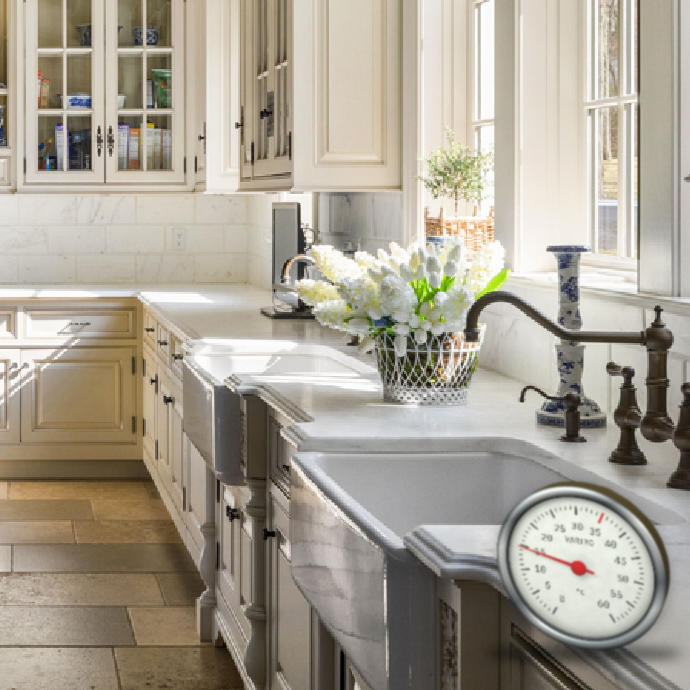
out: 15,°C
